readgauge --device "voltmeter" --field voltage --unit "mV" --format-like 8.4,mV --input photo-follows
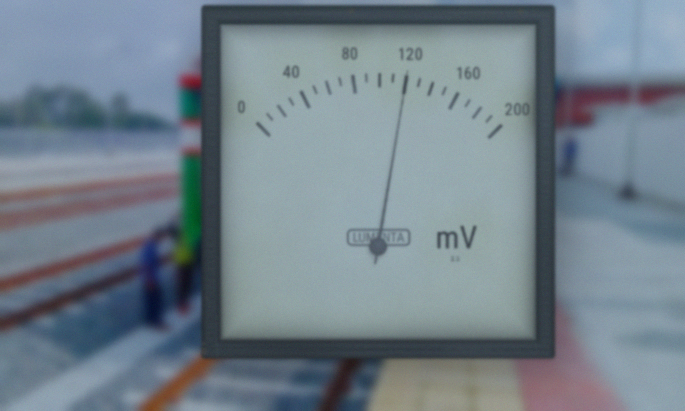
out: 120,mV
